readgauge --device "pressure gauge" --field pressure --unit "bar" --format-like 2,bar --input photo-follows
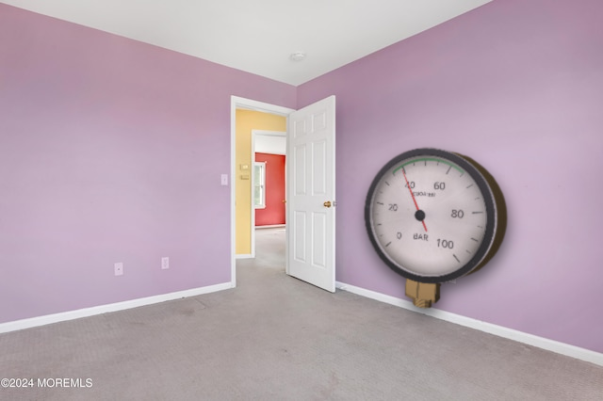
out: 40,bar
